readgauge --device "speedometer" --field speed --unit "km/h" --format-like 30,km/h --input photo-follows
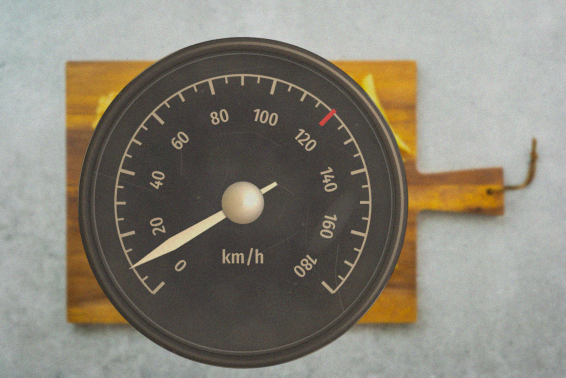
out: 10,km/h
